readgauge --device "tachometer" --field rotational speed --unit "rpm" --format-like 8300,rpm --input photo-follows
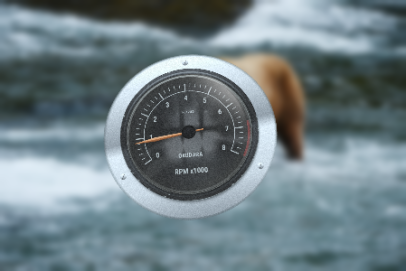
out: 800,rpm
